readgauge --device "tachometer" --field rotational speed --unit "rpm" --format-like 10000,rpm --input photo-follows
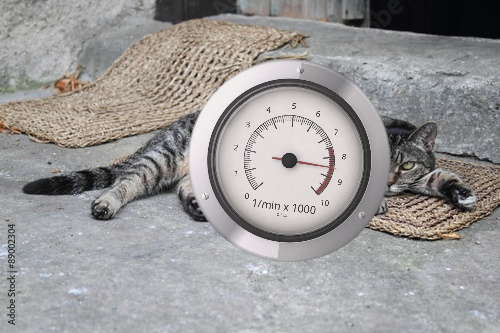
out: 8500,rpm
